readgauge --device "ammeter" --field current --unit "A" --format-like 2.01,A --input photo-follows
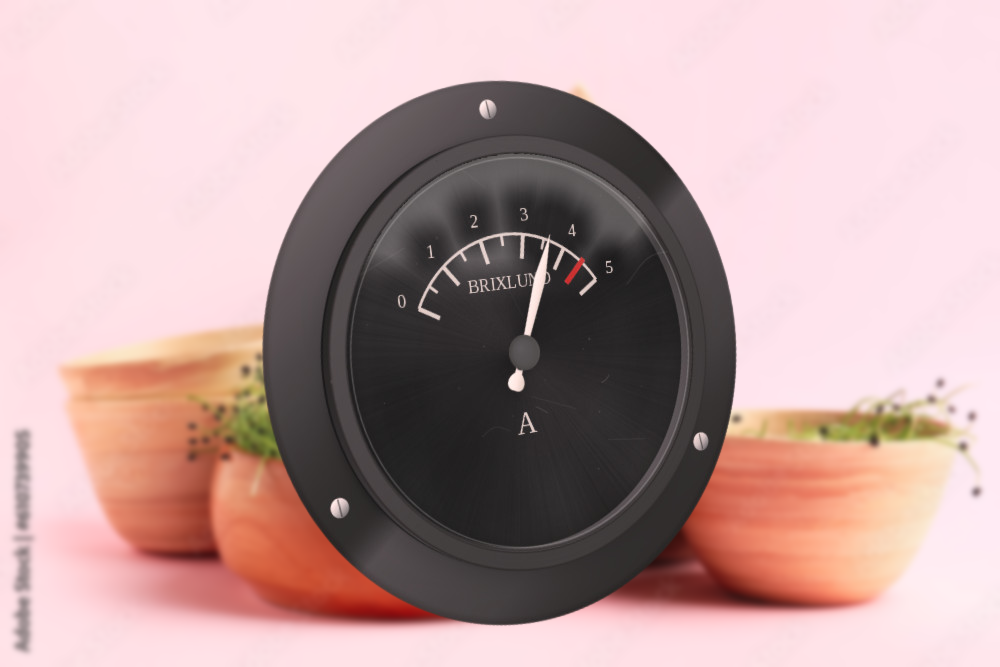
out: 3.5,A
